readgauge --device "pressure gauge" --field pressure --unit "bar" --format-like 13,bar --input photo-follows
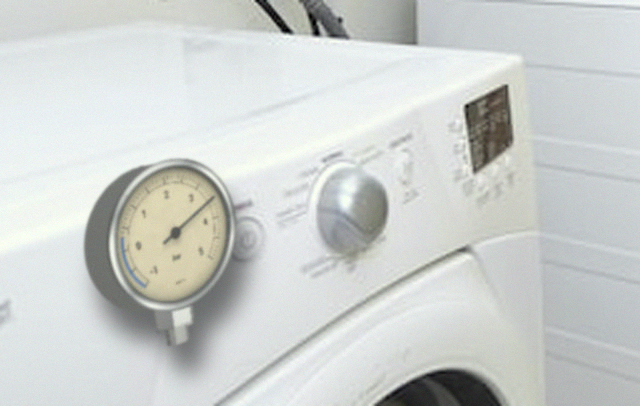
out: 3.5,bar
